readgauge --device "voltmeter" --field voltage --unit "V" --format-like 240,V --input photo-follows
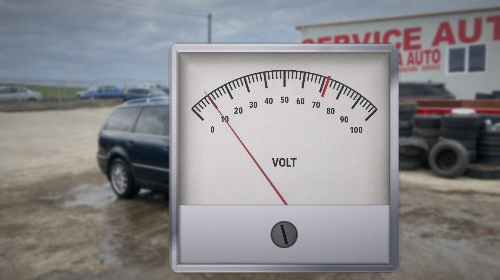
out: 10,V
